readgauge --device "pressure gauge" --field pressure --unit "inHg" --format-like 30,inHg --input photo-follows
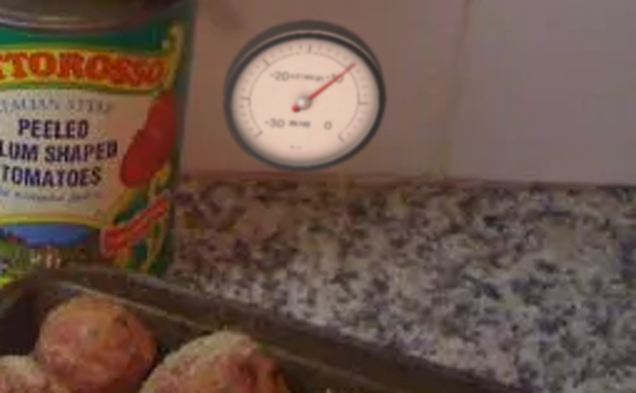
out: -10,inHg
